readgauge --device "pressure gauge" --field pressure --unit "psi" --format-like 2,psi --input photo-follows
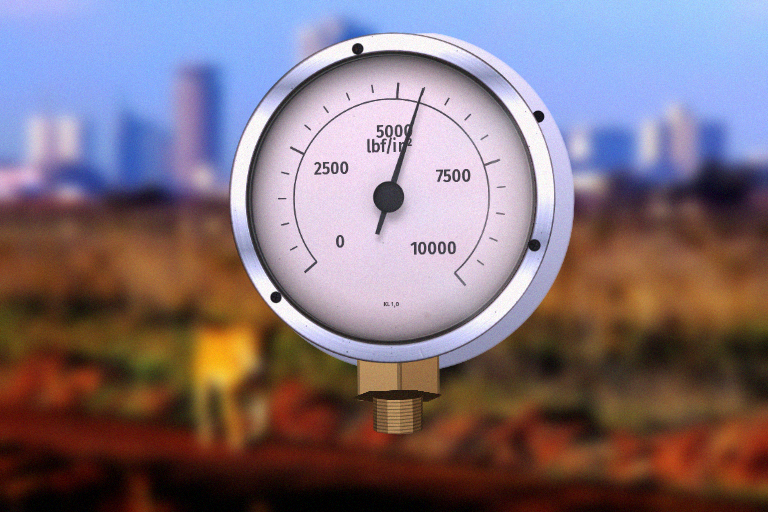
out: 5500,psi
